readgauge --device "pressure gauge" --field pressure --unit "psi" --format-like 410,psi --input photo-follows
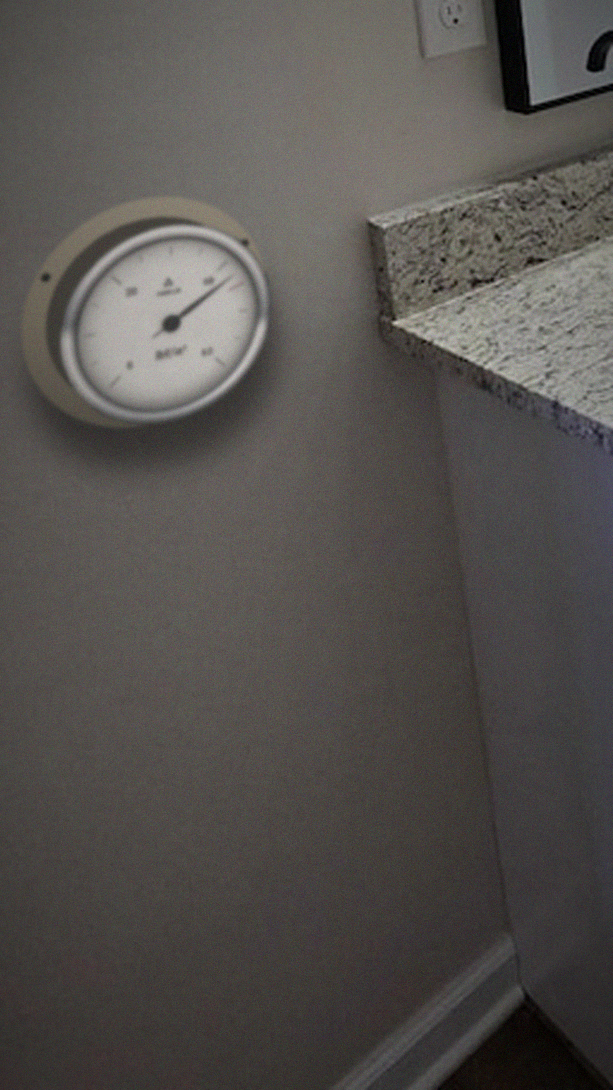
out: 42.5,psi
